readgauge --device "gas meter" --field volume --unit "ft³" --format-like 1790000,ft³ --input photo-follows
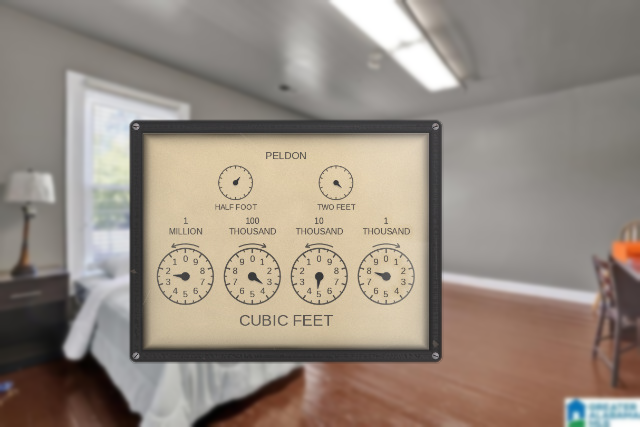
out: 234800,ft³
